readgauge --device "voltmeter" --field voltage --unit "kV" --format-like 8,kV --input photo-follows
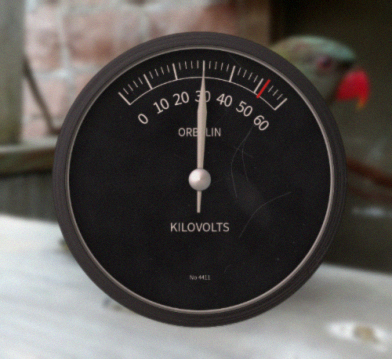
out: 30,kV
